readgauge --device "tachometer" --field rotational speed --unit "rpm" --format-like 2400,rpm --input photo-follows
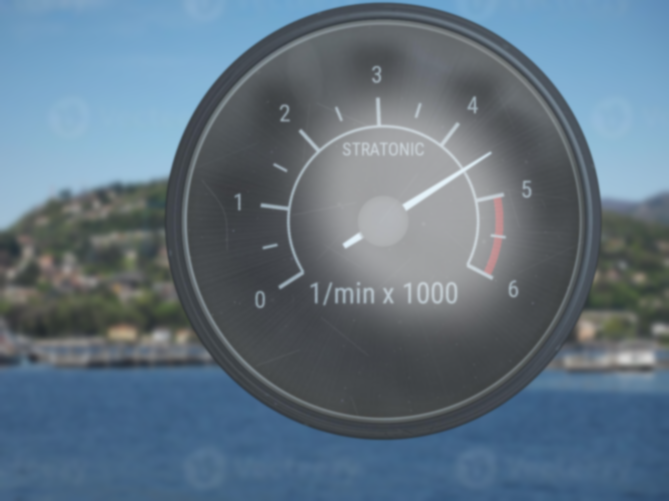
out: 4500,rpm
